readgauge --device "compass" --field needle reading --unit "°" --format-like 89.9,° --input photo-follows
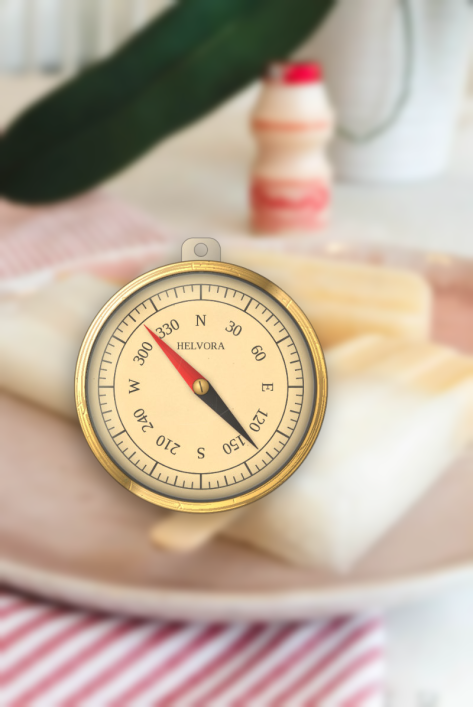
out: 317.5,°
